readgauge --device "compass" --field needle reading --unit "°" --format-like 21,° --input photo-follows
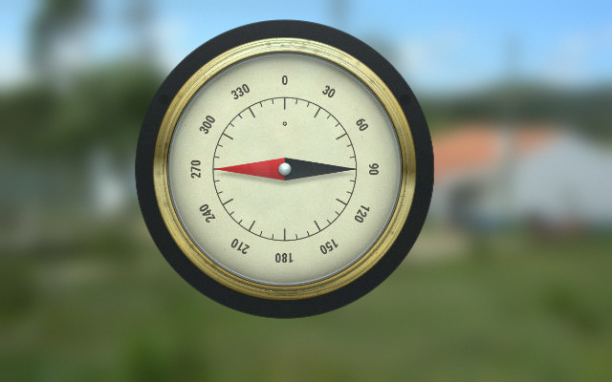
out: 270,°
